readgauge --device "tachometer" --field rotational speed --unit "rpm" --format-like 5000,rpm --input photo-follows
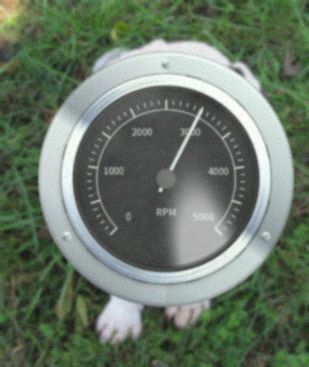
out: 3000,rpm
